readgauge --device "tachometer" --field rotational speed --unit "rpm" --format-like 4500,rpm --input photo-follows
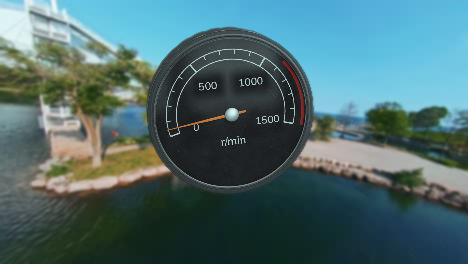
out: 50,rpm
